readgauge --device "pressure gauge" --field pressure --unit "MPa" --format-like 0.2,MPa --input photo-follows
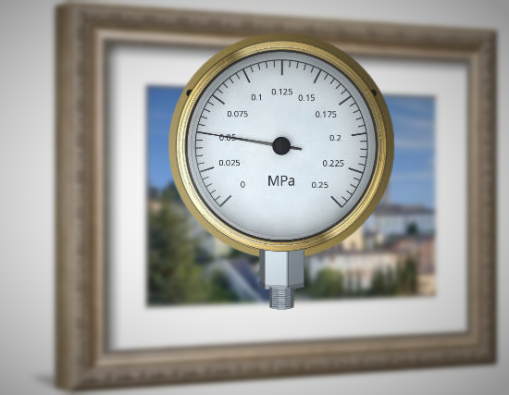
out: 0.05,MPa
